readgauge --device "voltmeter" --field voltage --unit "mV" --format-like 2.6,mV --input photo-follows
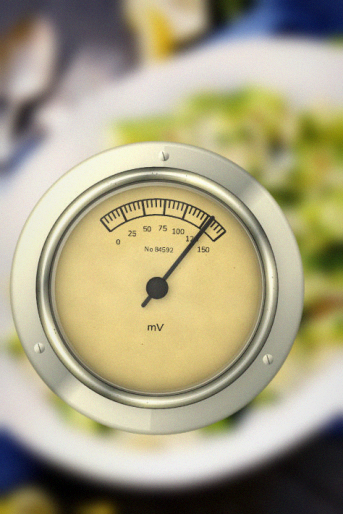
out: 130,mV
